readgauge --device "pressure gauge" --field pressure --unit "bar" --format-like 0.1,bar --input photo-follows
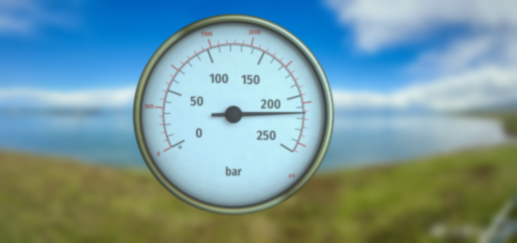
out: 215,bar
